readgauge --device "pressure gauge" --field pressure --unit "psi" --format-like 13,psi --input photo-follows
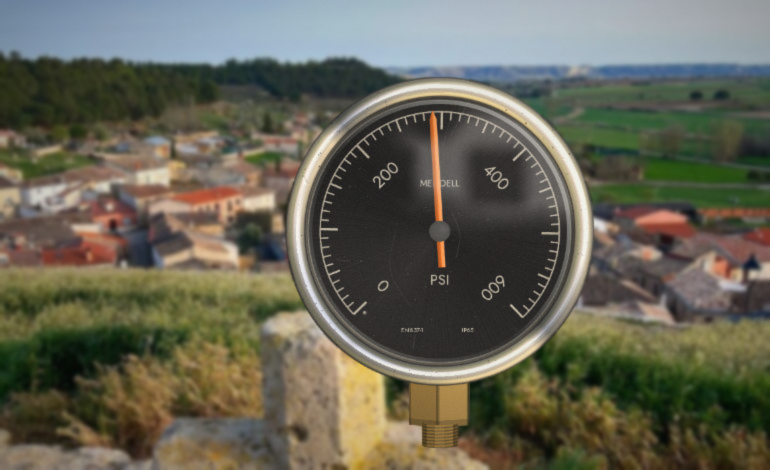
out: 290,psi
